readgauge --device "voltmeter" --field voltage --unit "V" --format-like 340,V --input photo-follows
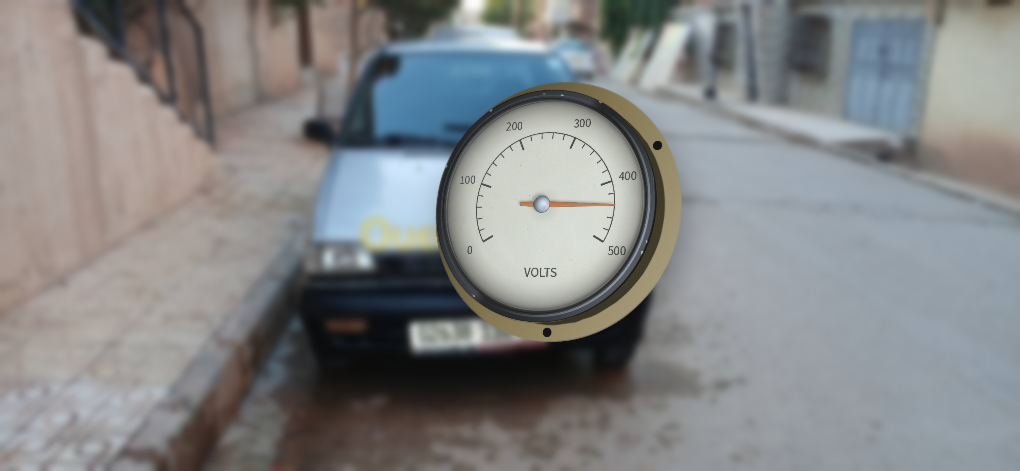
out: 440,V
